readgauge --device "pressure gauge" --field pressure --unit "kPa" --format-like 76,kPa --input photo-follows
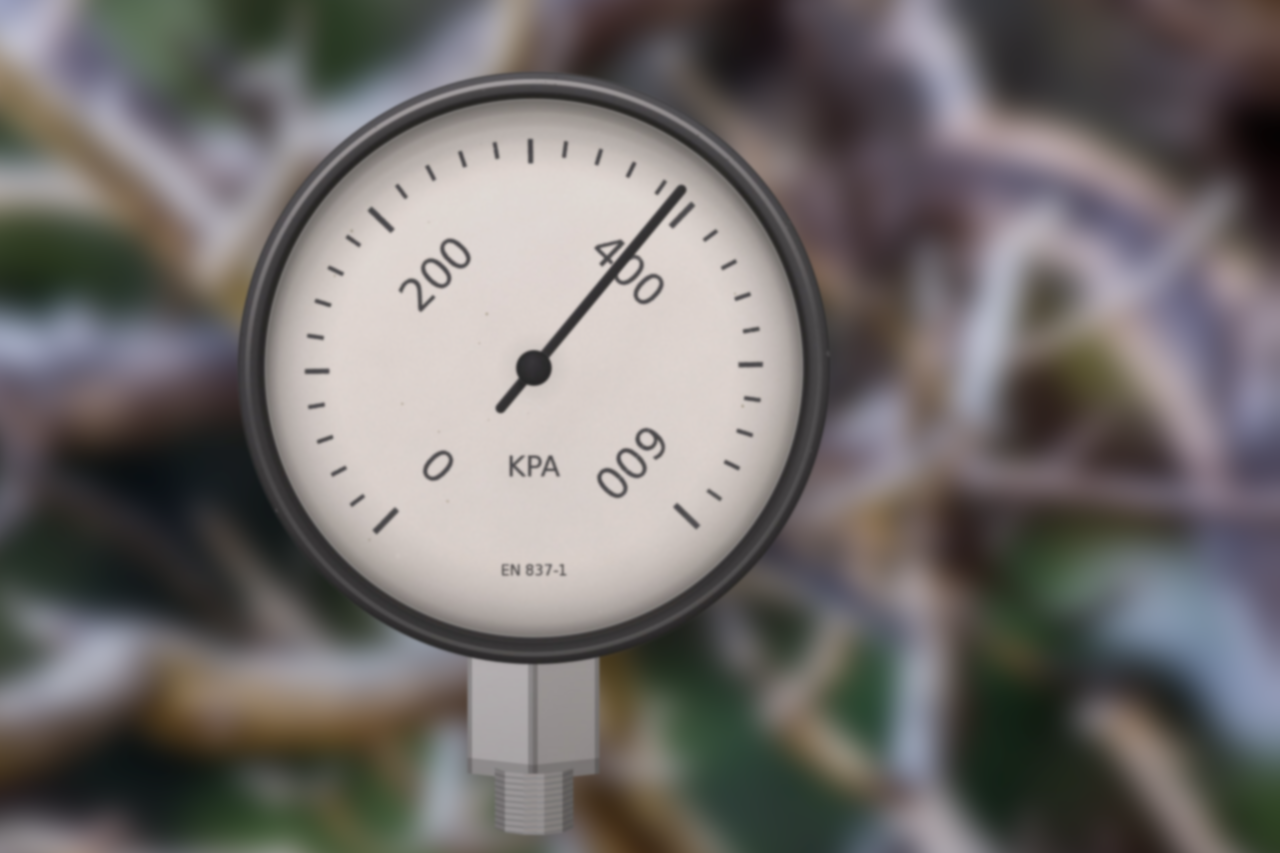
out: 390,kPa
